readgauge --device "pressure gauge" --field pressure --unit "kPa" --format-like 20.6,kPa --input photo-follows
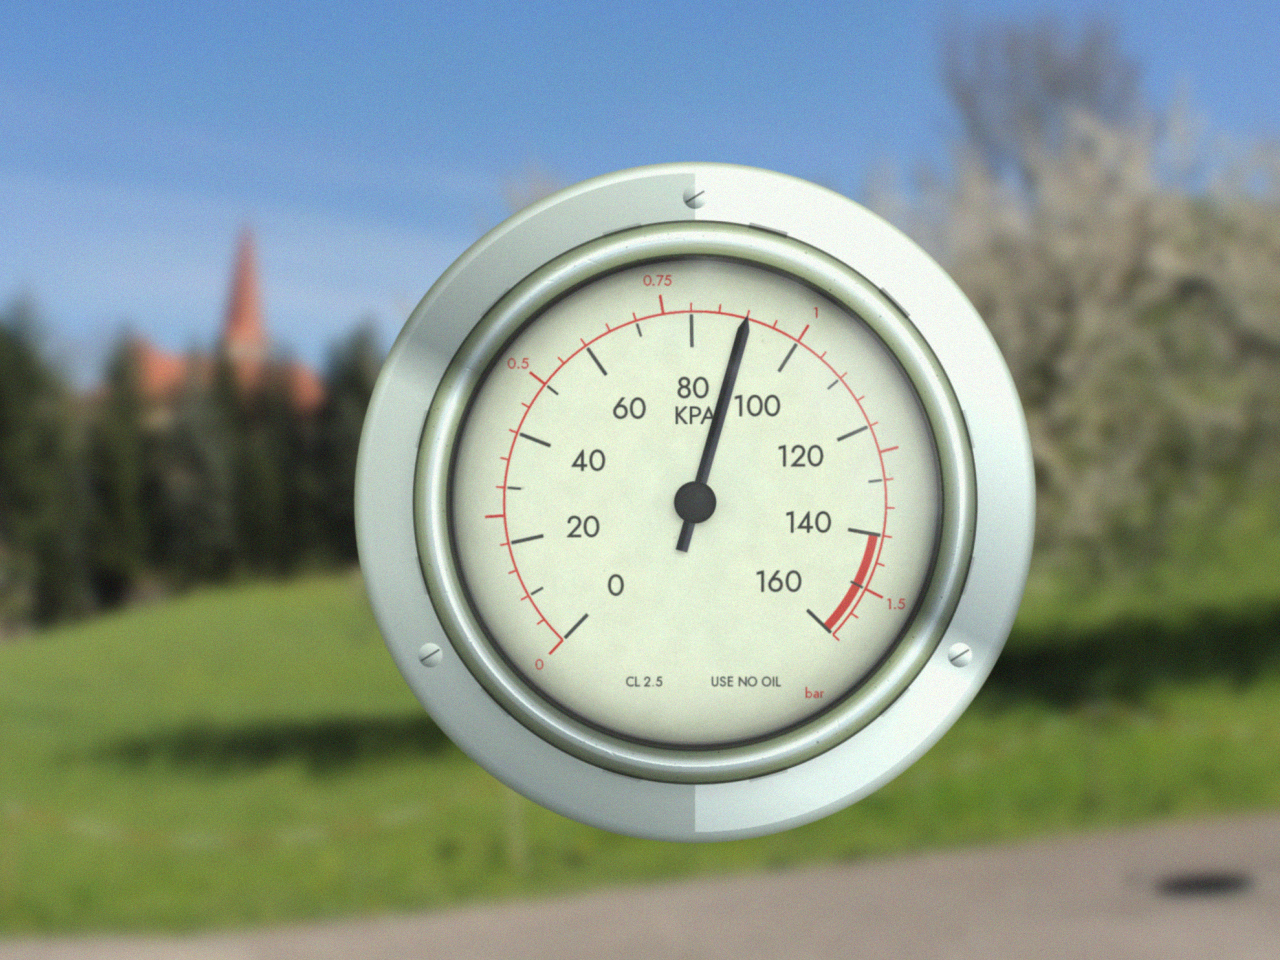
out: 90,kPa
